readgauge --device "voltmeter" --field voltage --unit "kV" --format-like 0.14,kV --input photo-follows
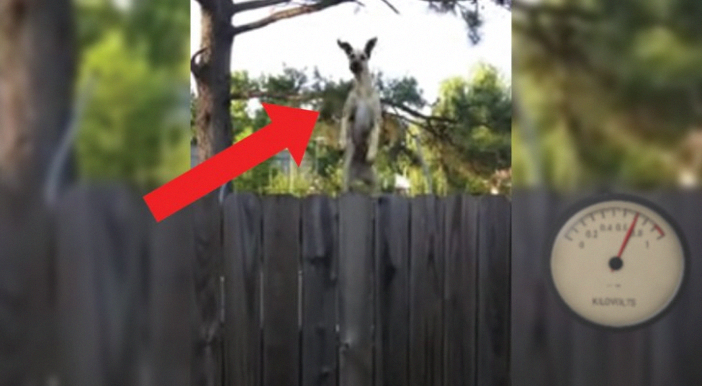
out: 0.7,kV
